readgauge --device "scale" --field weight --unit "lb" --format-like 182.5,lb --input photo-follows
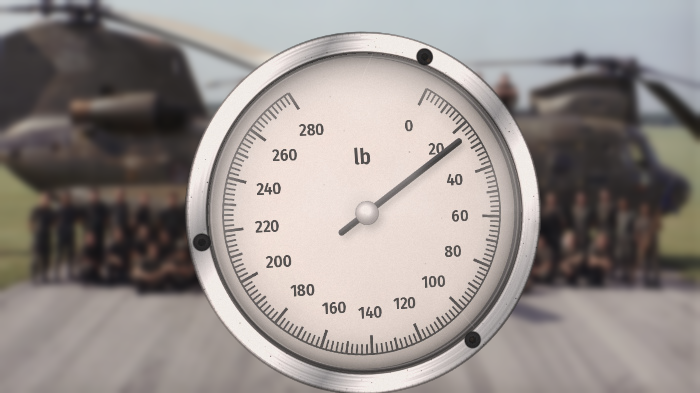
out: 24,lb
